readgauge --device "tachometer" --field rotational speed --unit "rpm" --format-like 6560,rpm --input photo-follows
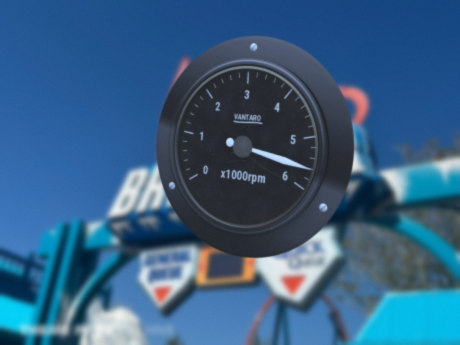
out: 5600,rpm
